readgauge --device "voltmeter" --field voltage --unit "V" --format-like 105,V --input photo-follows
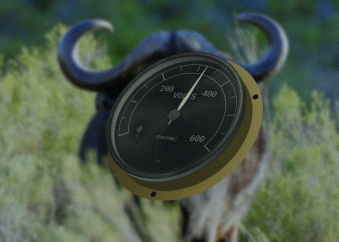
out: 325,V
